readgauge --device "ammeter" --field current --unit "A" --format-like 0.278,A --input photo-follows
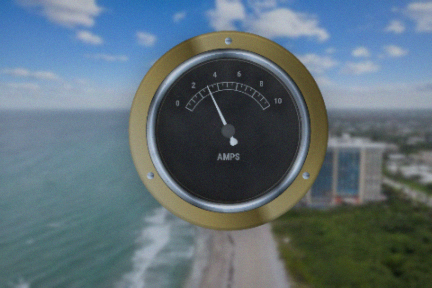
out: 3,A
